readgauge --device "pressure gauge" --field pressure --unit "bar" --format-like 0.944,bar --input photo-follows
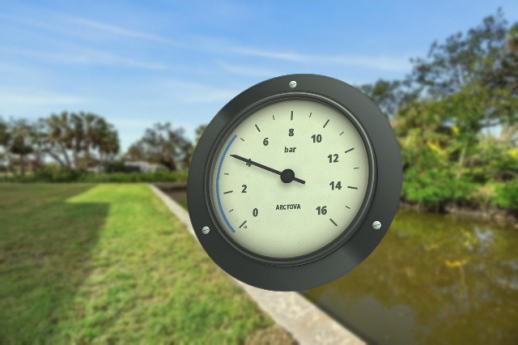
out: 4,bar
